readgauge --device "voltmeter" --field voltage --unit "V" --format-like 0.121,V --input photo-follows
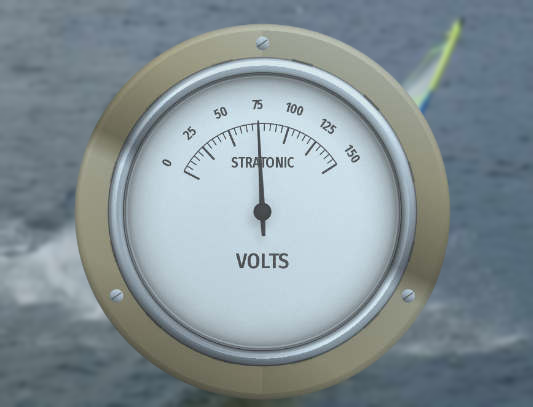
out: 75,V
